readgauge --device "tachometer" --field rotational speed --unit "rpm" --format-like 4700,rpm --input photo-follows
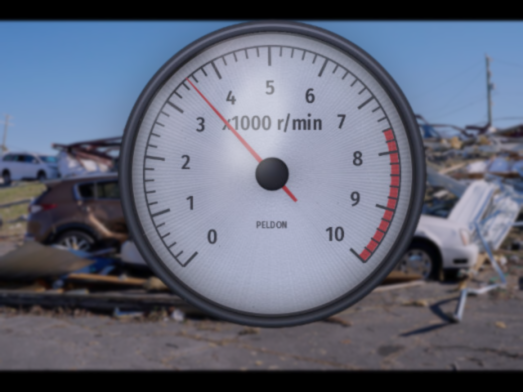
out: 3500,rpm
